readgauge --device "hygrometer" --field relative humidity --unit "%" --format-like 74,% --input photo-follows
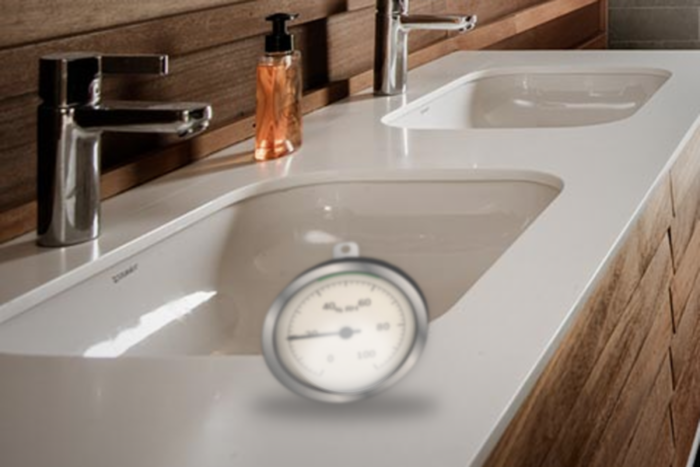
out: 20,%
